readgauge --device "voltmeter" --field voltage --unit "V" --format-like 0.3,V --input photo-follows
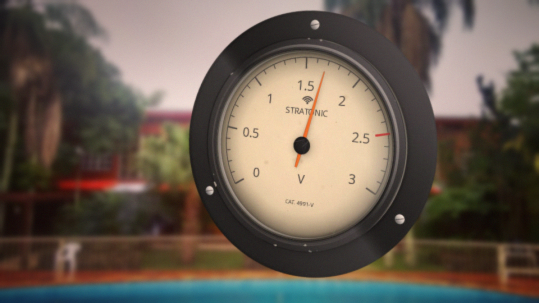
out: 1.7,V
